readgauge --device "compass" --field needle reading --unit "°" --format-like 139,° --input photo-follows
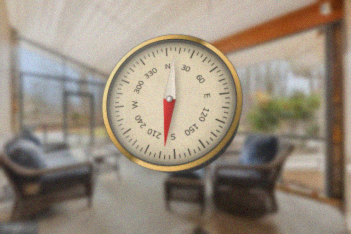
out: 190,°
